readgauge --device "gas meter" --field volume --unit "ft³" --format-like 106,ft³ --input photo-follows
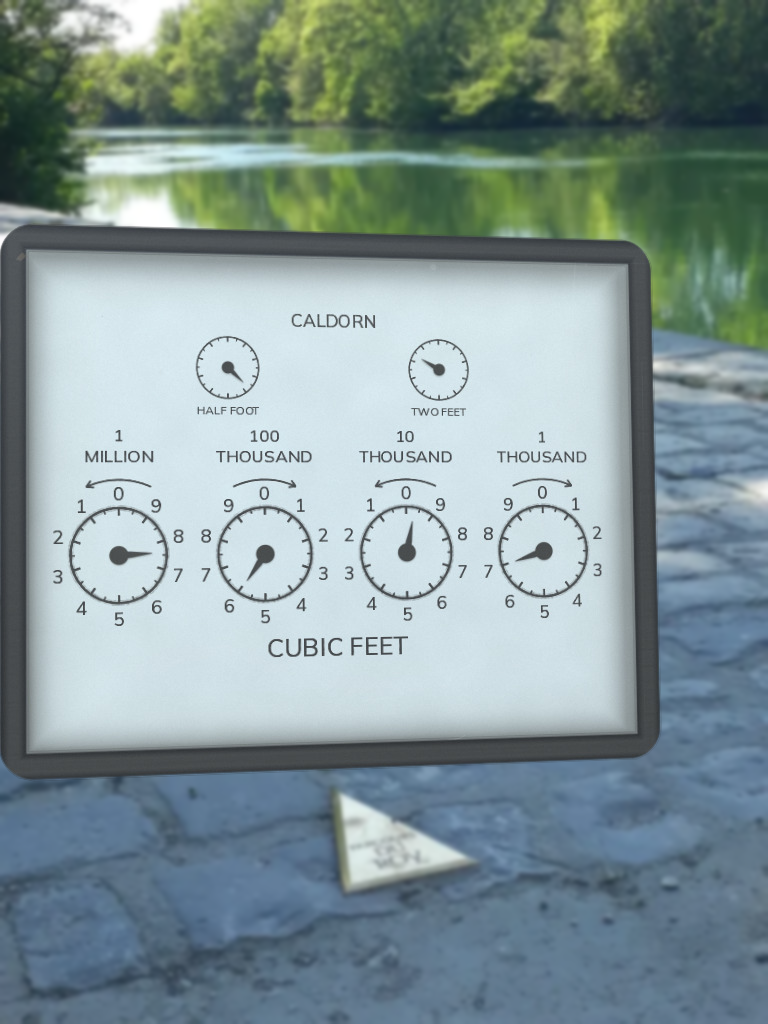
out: 759700,ft³
